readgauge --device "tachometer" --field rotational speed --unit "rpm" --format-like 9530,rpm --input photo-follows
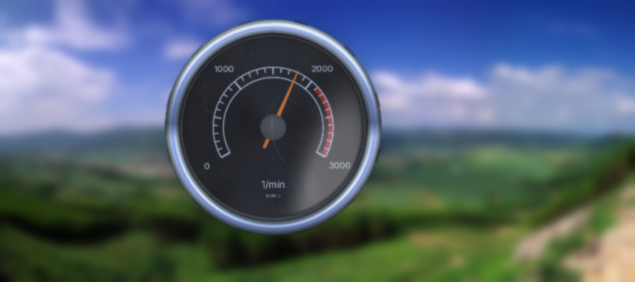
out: 1800,rpm
